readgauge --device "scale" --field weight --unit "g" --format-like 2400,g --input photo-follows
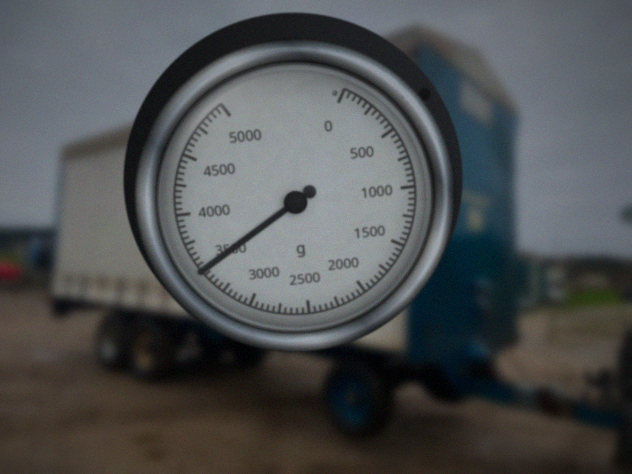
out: 3500,g
